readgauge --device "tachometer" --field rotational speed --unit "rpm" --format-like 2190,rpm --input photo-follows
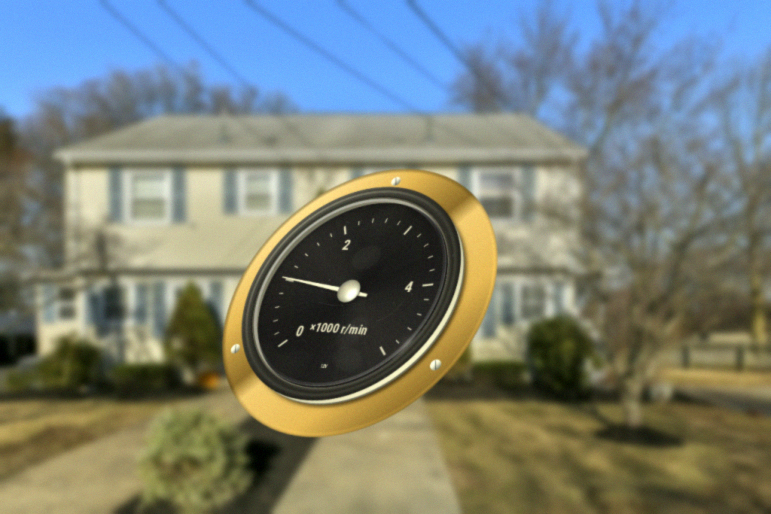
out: 1000,rpm
